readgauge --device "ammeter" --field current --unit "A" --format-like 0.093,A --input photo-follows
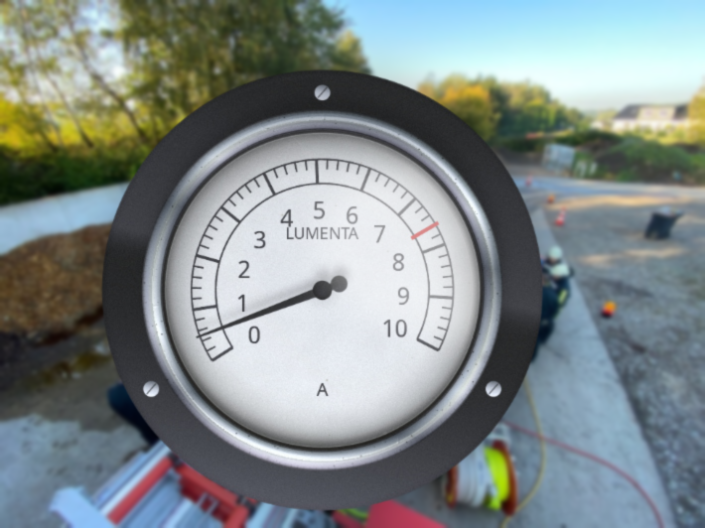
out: 0.5,A
